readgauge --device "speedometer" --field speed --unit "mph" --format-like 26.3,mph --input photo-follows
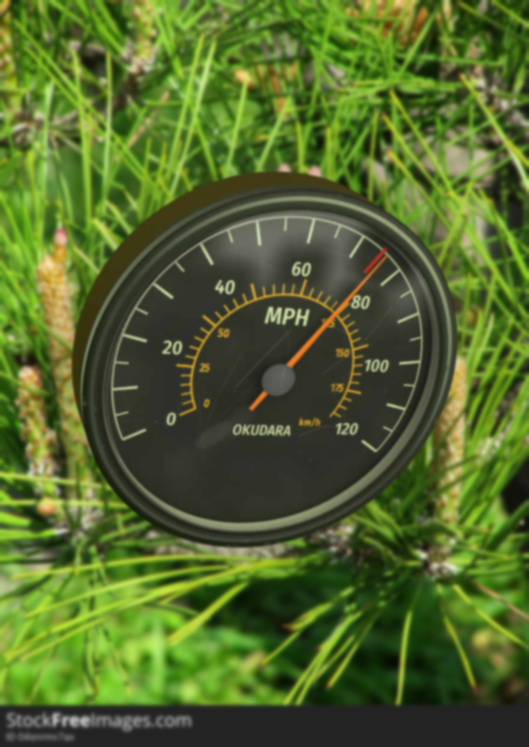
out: 75,mph
